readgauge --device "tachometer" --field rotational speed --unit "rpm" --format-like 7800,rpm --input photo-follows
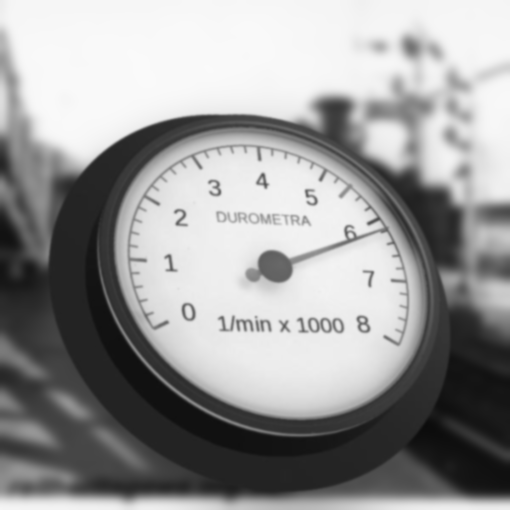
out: 6200,rpm
